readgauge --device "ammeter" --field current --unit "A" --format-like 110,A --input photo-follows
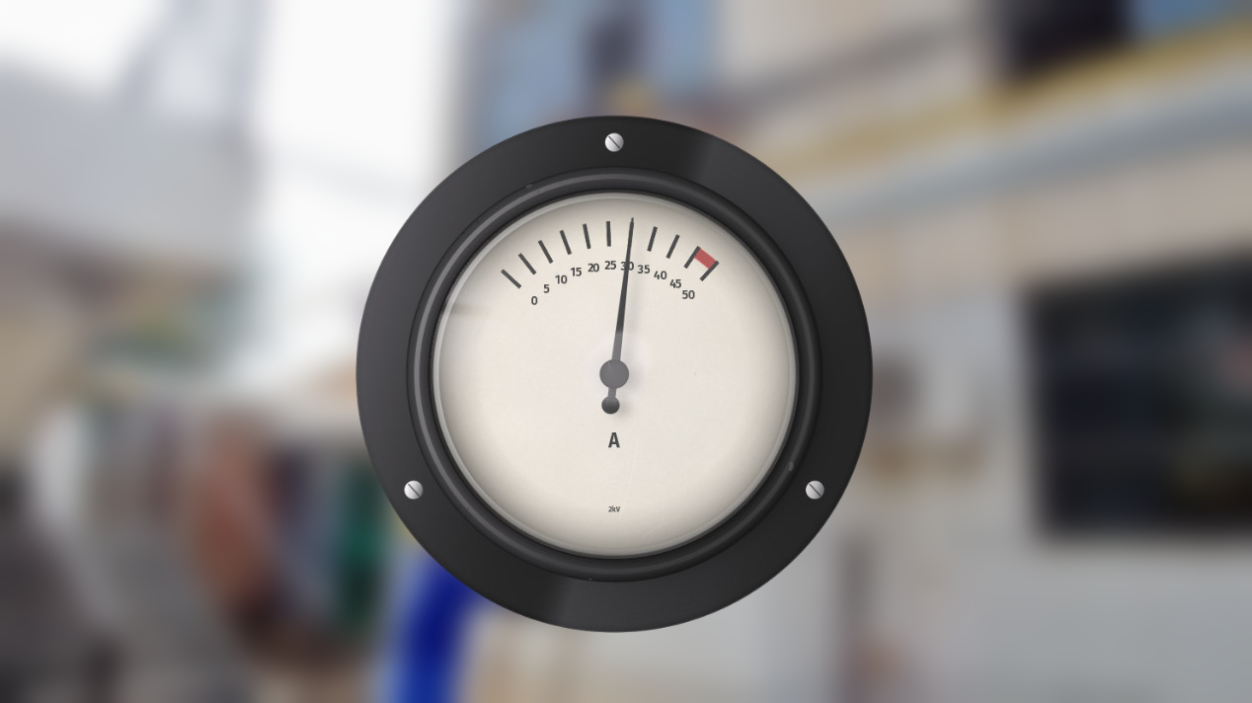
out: 30,A
